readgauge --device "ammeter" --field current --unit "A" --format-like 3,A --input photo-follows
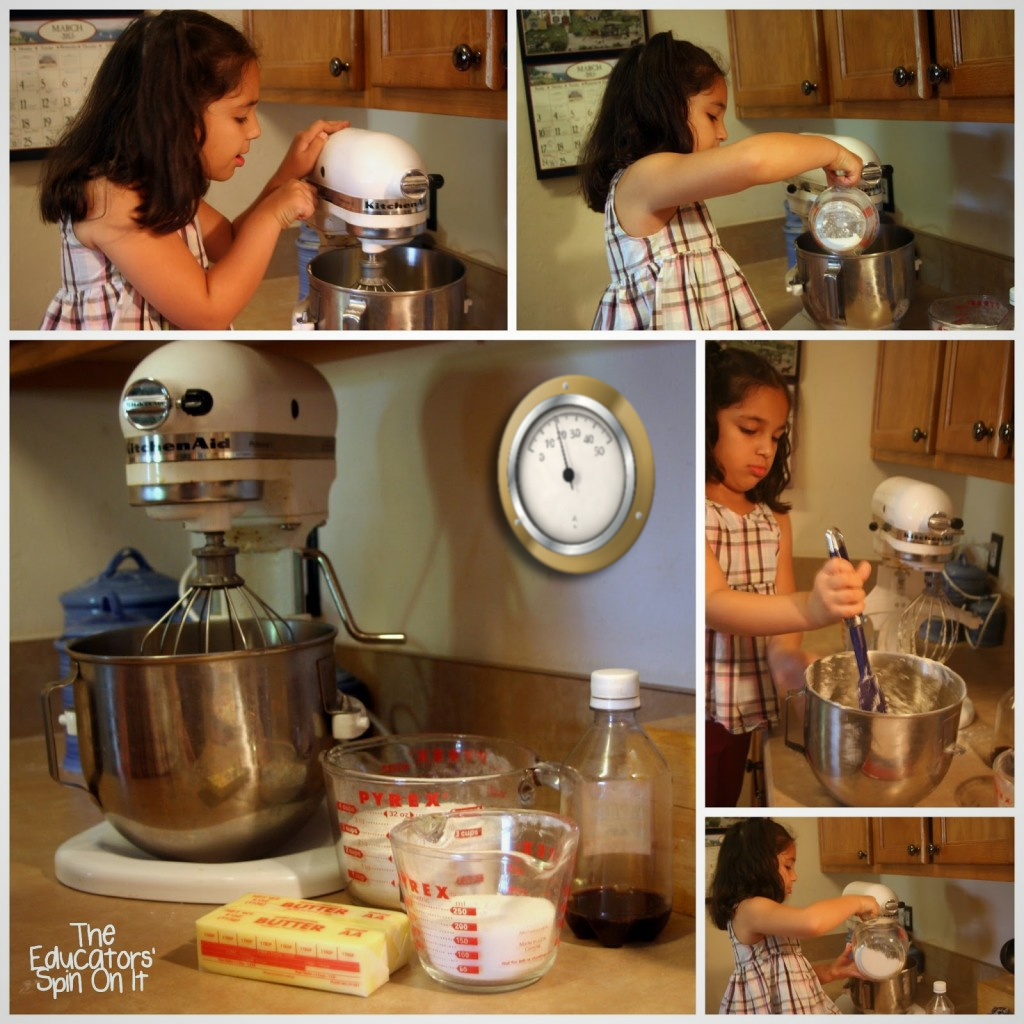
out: 20,A
